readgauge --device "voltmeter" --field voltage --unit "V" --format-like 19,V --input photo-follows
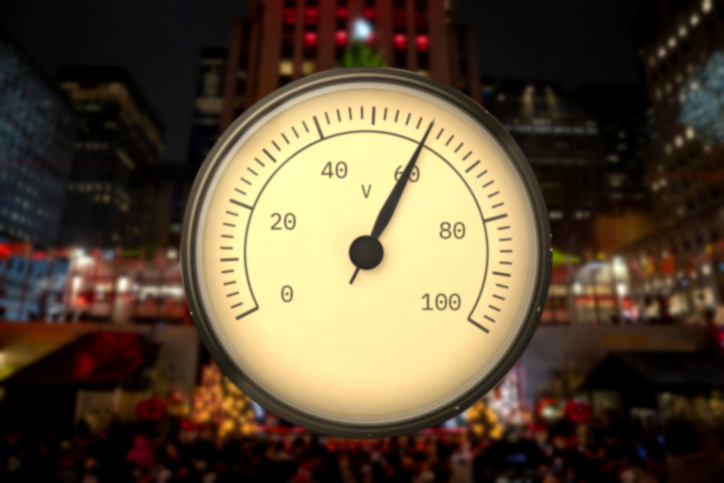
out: 60,V
